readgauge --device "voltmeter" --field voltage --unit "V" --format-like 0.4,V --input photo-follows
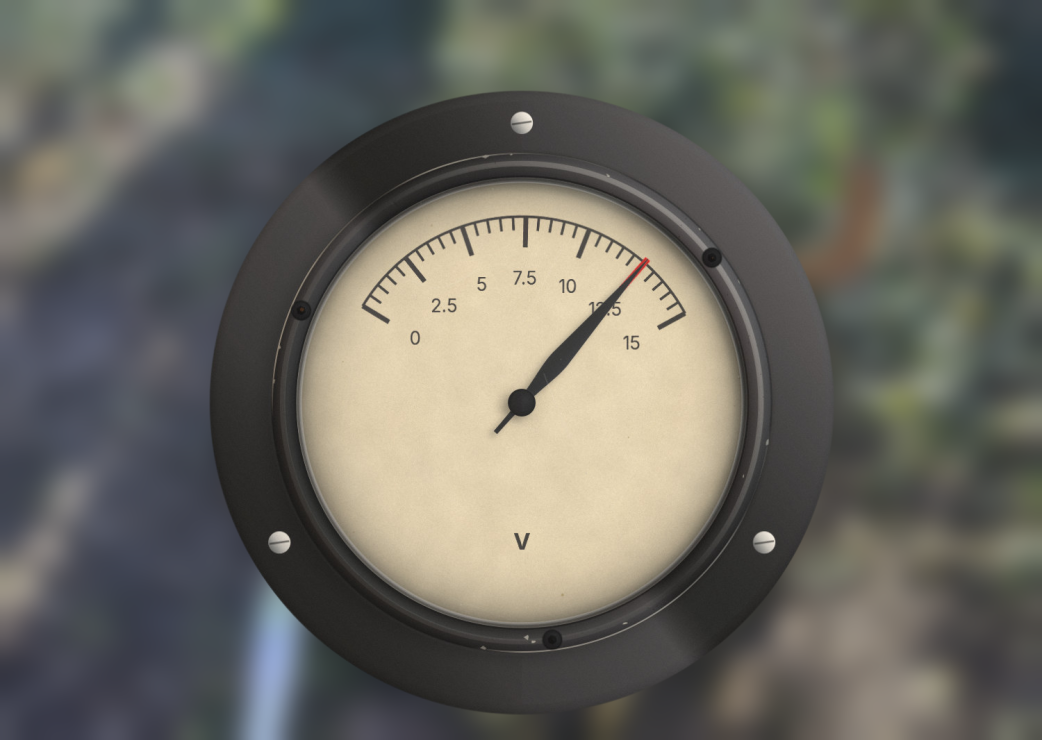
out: 12.5,V
